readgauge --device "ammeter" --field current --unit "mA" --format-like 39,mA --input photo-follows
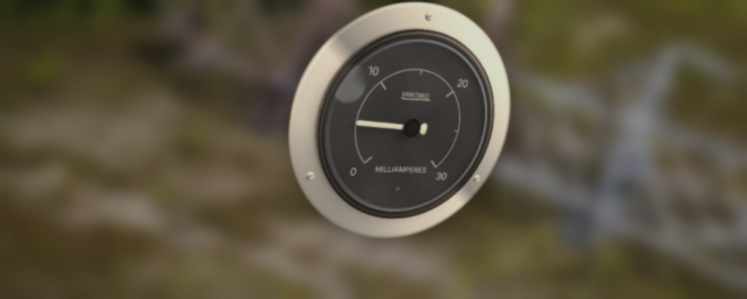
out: 5,mA
